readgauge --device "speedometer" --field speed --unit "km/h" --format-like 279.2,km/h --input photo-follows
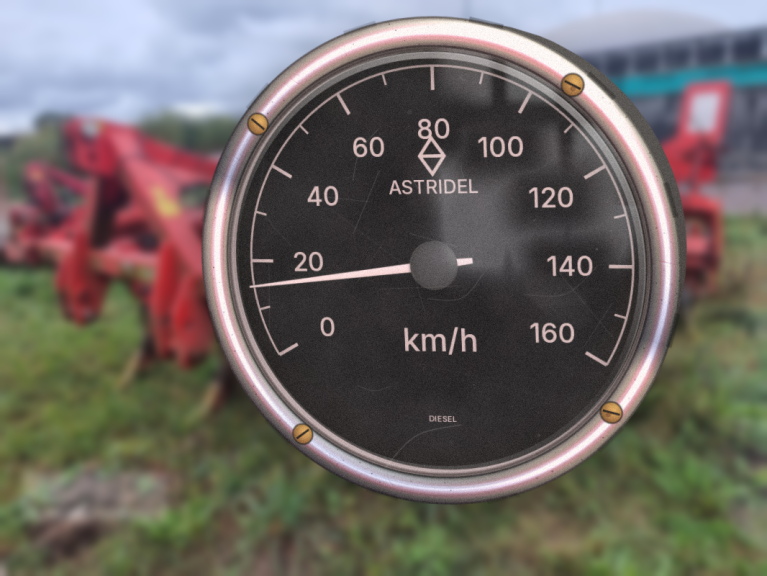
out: 15,km/h
